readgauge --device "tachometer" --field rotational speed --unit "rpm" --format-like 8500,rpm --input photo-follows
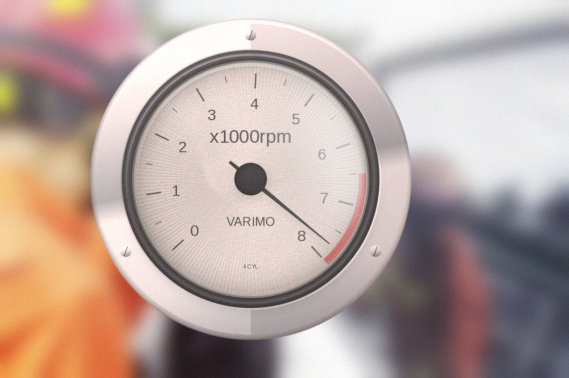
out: 7750,rpm
